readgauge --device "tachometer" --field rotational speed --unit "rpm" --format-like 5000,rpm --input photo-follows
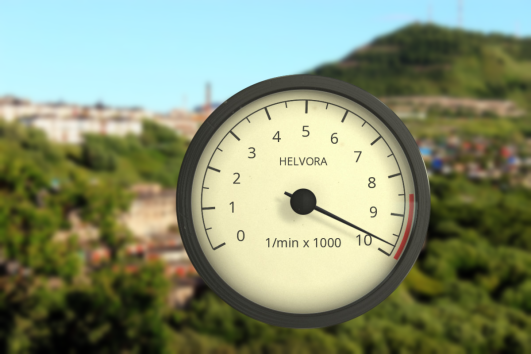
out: 9750,rpm
